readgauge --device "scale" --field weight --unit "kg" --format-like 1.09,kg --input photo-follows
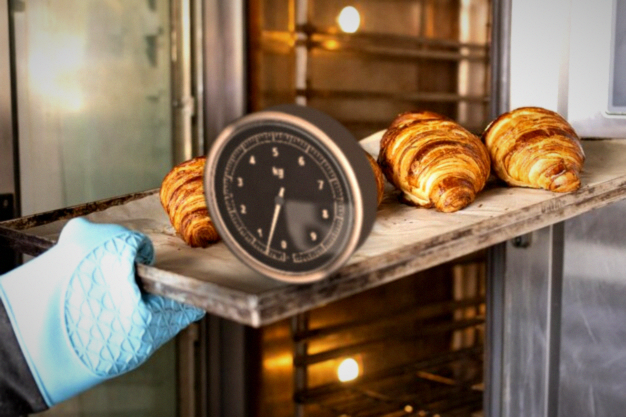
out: 0.5,kg
